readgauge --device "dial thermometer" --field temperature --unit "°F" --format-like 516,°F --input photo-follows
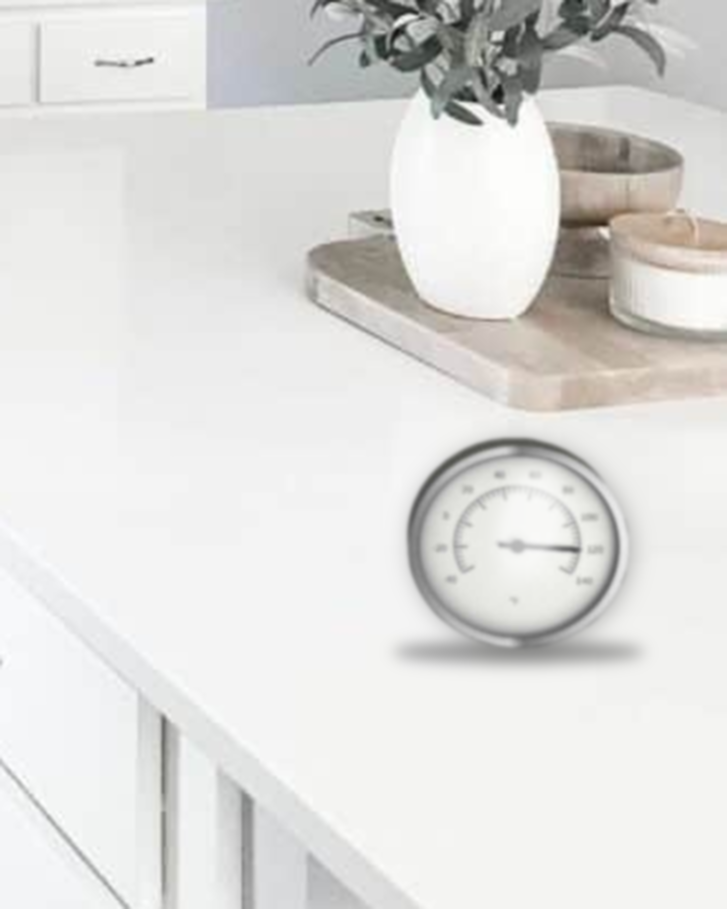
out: 120,°F
